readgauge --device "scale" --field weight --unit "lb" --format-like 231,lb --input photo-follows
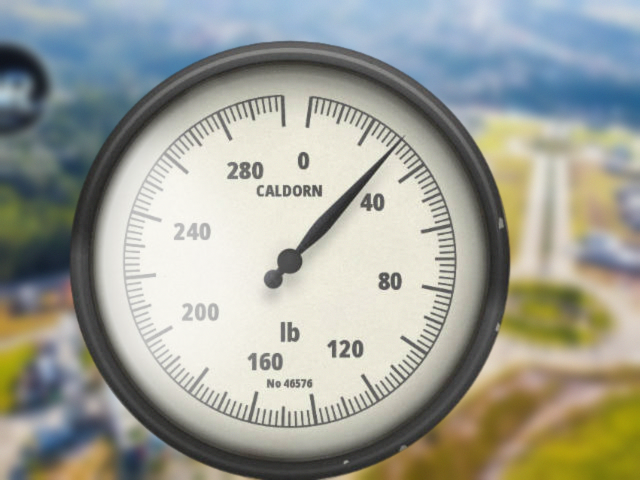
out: 30,lb
